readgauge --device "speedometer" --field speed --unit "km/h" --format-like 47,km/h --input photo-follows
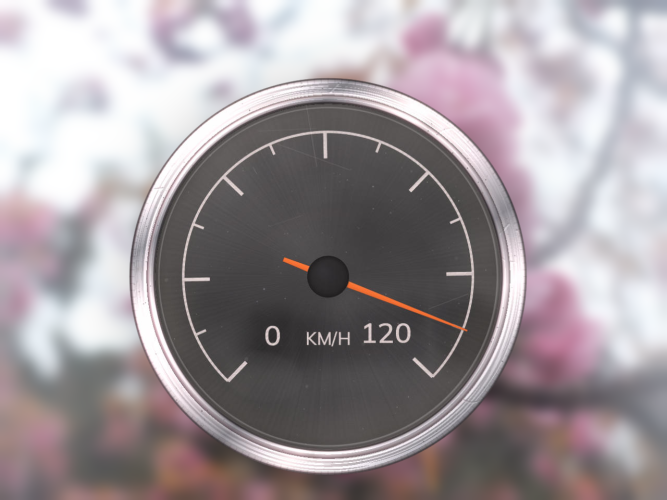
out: 110,km/h
